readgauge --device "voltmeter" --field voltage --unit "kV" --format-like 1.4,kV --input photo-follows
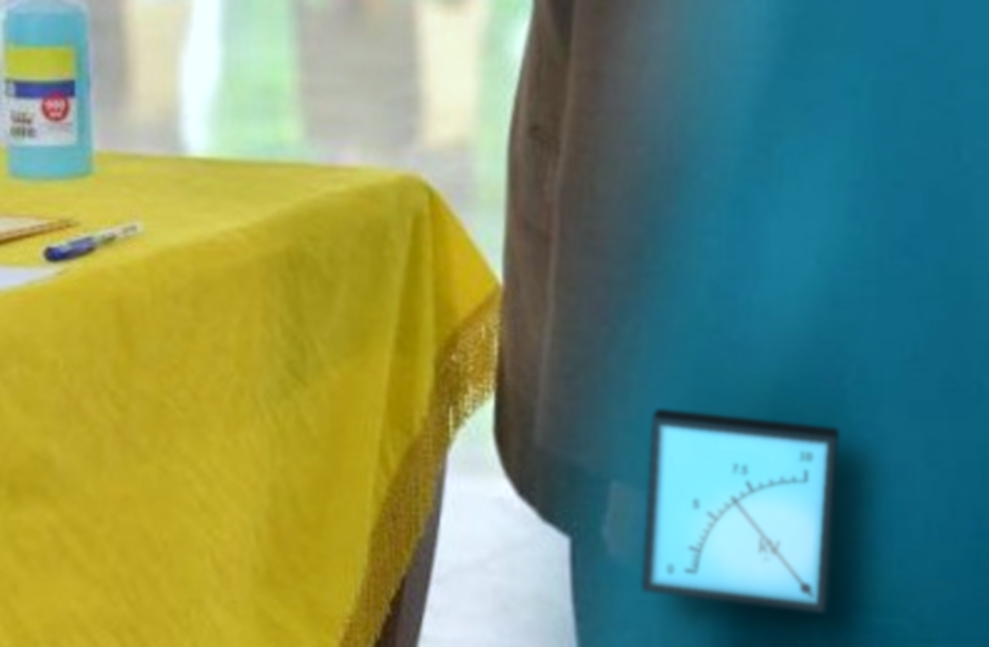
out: 6.5,kV
